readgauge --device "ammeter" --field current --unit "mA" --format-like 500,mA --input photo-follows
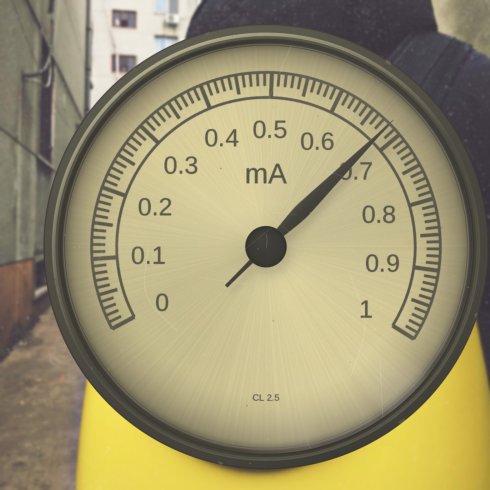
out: 0.68,mA
